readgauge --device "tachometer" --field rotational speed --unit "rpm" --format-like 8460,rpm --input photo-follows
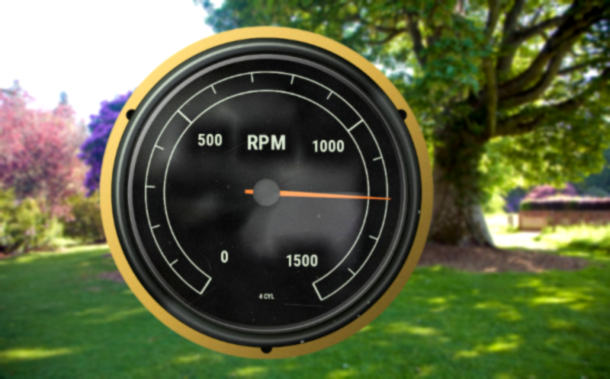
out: 1200,rpm
